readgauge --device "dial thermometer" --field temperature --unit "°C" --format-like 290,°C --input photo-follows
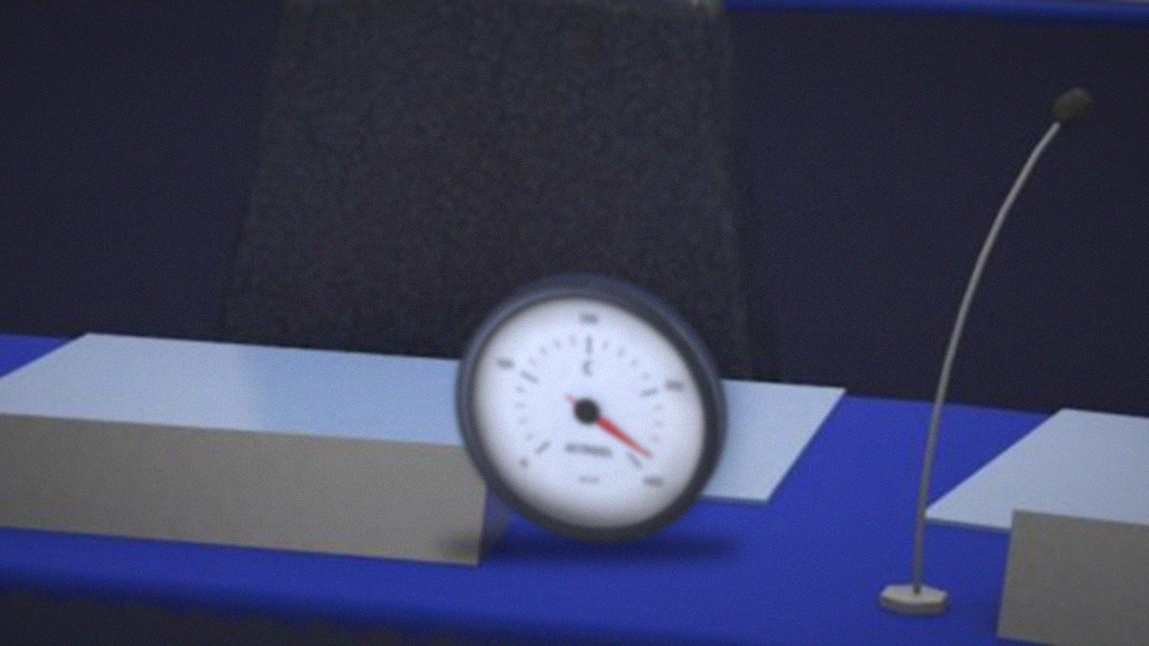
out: 380,°C
